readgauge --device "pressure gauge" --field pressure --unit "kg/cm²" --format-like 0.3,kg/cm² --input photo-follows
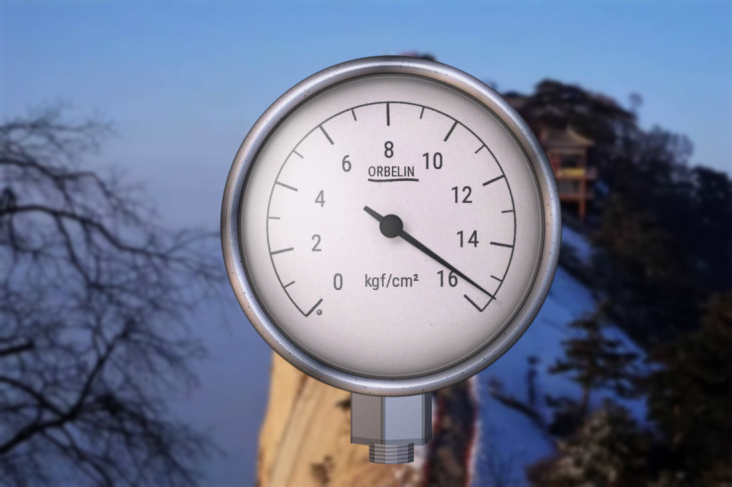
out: 15.5,kg/cm²
